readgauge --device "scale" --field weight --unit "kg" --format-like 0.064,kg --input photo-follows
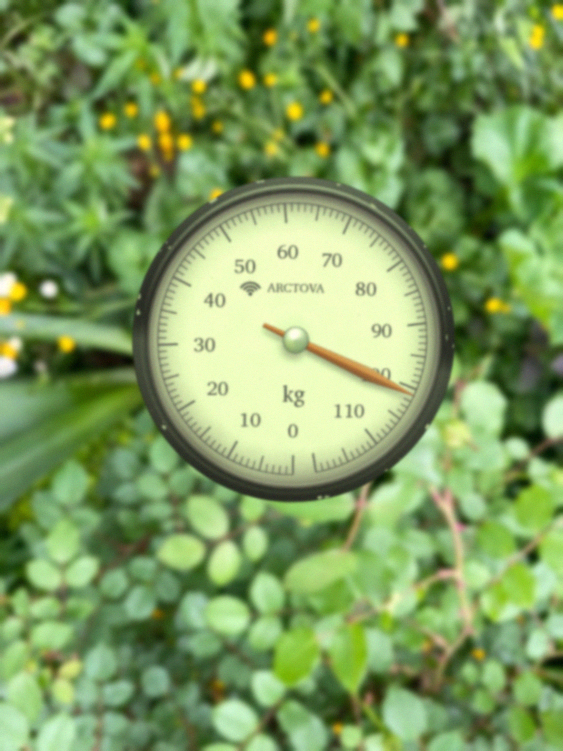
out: 101,kg
